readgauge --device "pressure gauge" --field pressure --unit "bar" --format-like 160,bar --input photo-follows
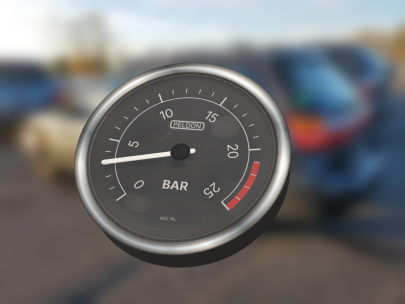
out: 3,bar
